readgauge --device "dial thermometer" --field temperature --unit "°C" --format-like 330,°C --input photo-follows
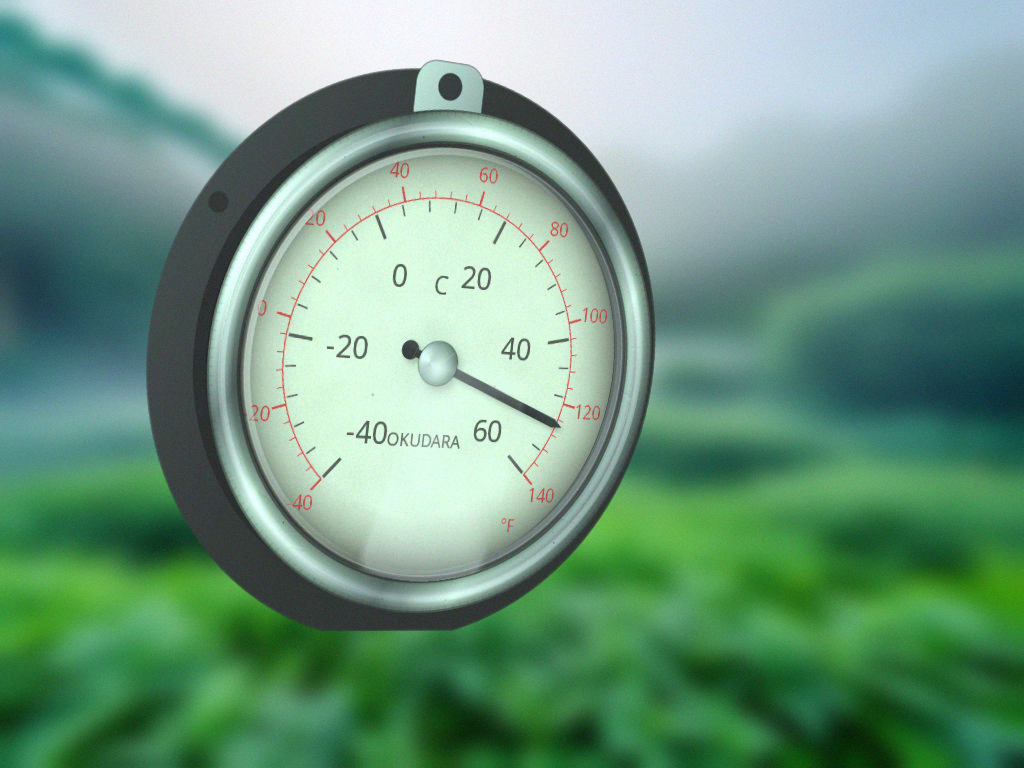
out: 52,°C
